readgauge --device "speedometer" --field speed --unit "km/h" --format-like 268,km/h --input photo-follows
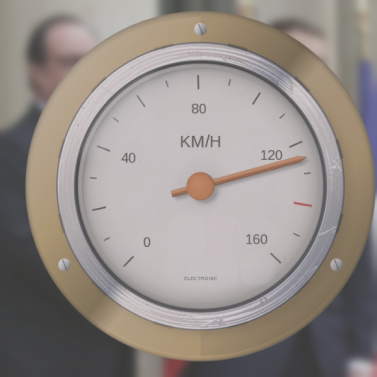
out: 125,km/h
